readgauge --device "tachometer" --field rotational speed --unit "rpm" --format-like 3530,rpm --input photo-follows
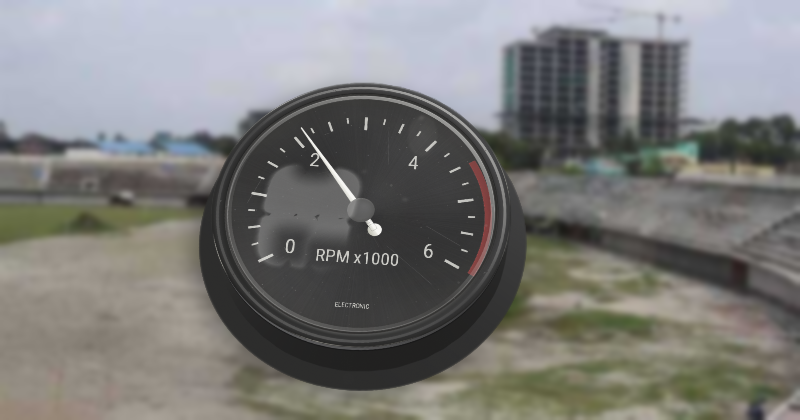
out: 2125,rpm
